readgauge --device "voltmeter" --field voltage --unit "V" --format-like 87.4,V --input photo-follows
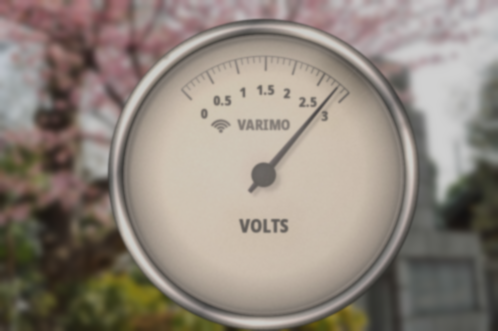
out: 2.8,V
